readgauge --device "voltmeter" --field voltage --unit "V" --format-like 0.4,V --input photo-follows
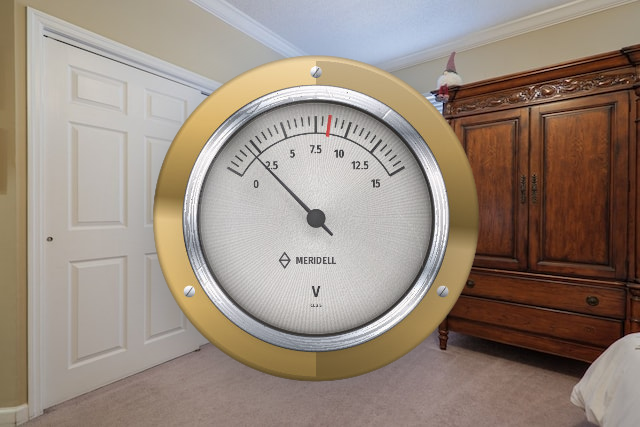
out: 2,V
